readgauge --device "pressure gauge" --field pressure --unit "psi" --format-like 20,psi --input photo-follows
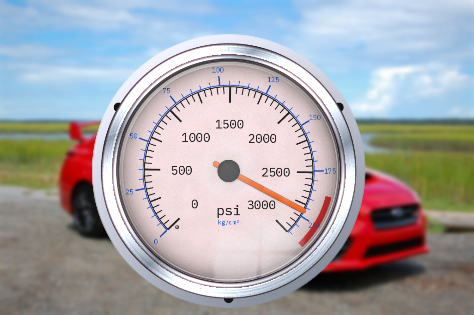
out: 2800,psi
